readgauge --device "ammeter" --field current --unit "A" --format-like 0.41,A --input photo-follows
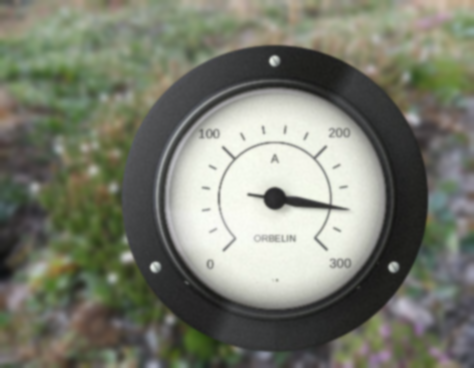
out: 260,A
